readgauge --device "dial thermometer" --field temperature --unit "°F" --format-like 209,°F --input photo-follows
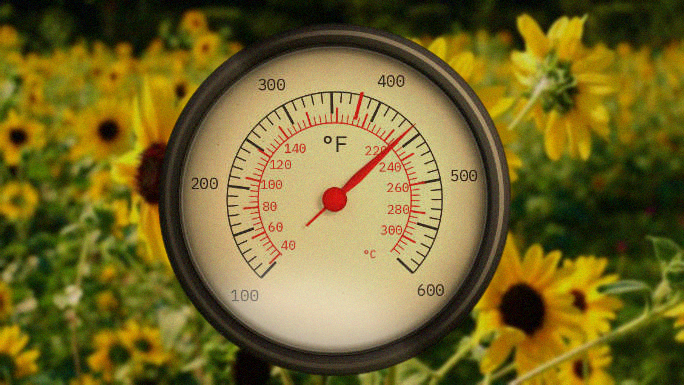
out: 440,°F
